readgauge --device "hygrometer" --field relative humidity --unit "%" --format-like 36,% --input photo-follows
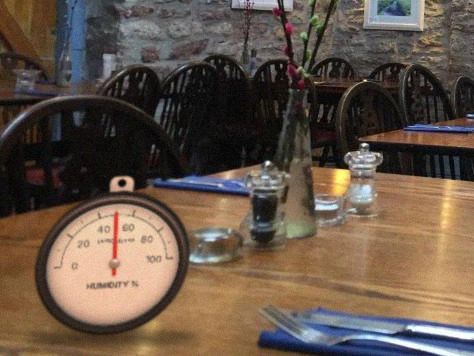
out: 50,%
